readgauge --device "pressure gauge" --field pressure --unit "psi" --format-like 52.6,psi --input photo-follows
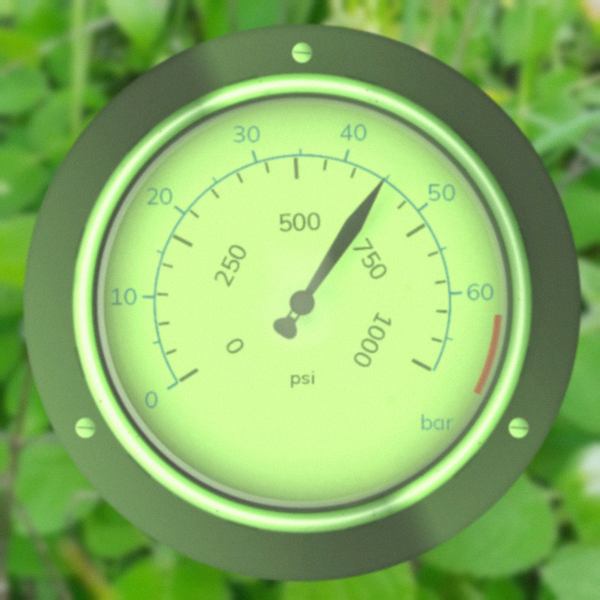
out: 650,psi
